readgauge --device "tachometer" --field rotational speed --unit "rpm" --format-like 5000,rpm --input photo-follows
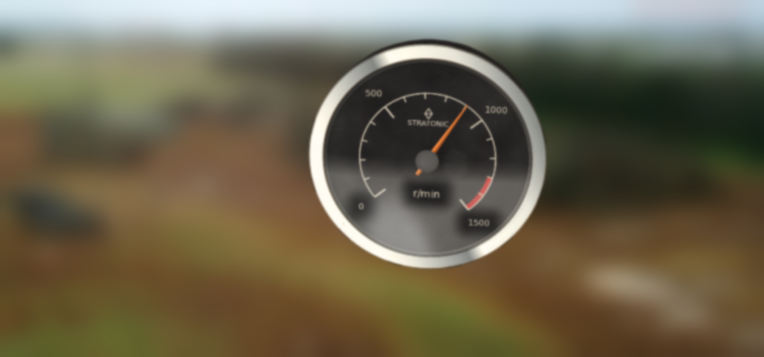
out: 900,rpm
